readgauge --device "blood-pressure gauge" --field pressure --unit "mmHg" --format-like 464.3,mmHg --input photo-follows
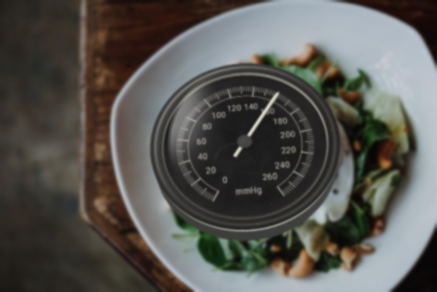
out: 160,mmHg
